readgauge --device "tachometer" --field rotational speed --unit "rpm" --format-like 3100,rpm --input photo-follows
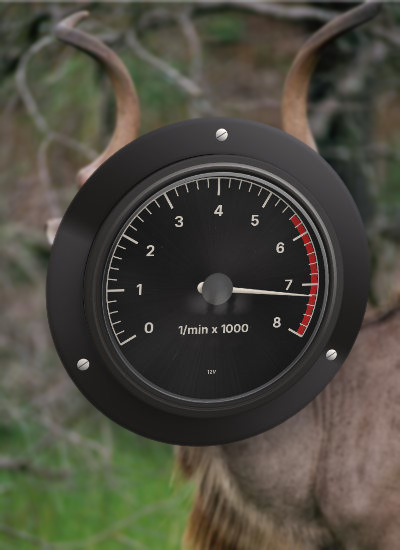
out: 7200,rpm
